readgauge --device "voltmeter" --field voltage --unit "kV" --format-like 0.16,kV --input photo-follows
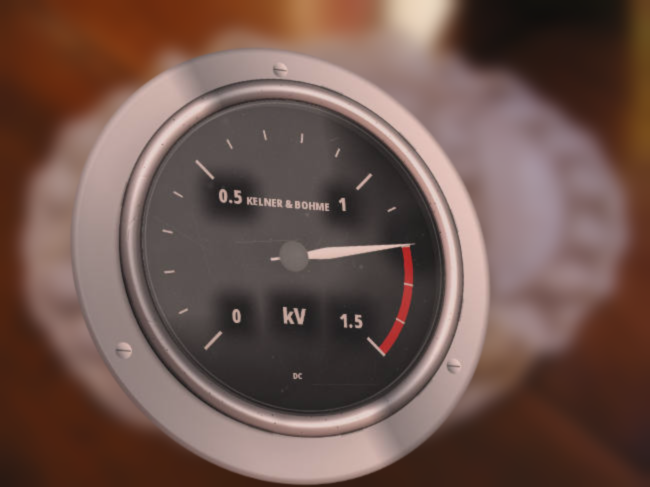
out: 1.2,kV
